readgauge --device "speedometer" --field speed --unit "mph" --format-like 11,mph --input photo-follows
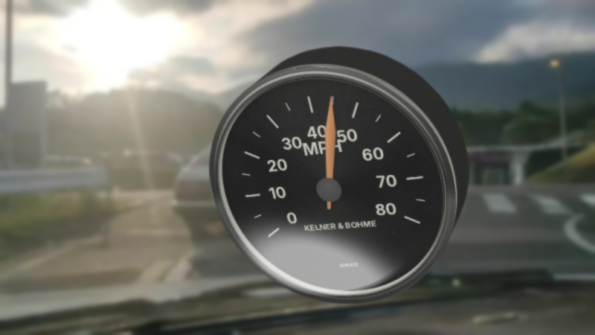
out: 45,mph
